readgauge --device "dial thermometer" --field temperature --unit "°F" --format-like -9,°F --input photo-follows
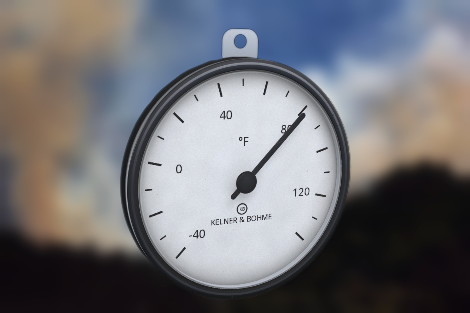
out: 80,°F
